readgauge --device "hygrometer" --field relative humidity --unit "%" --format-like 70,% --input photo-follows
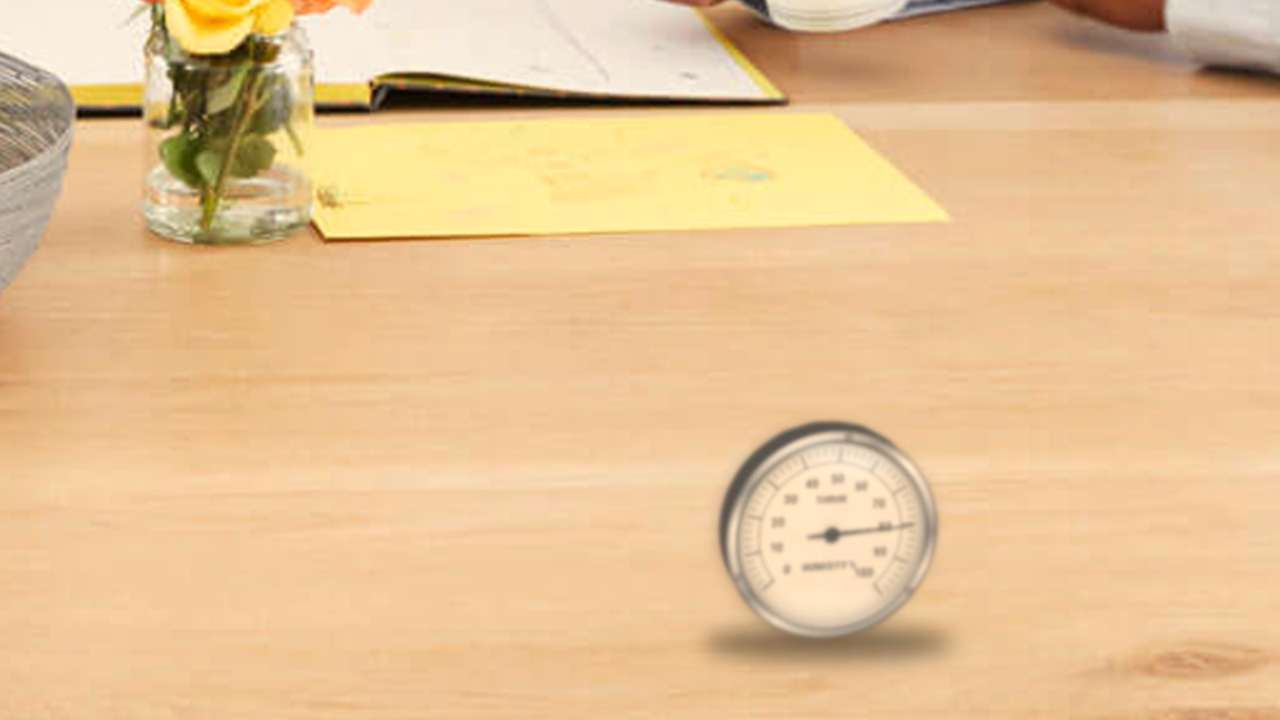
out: 80,%
